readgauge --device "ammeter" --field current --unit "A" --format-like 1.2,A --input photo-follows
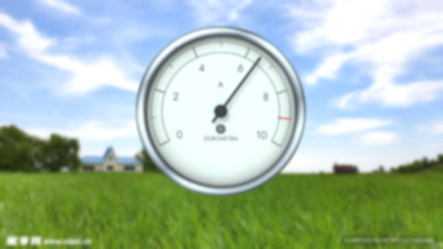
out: 6.5,A
